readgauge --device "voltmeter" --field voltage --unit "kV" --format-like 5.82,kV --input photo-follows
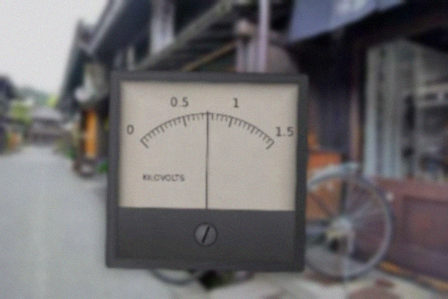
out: 0.75,kV
